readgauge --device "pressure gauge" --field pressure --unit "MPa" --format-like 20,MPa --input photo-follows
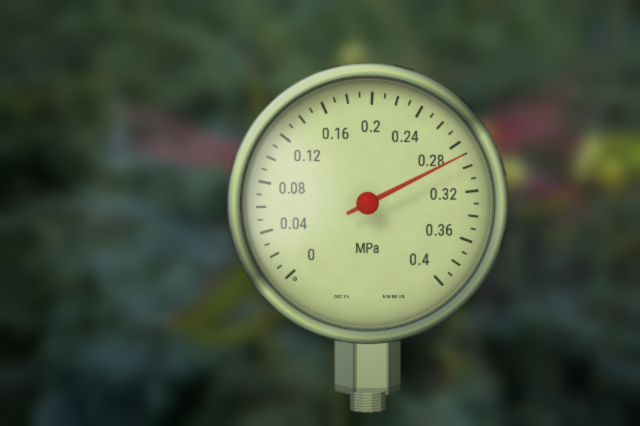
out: 0.29,MPa
